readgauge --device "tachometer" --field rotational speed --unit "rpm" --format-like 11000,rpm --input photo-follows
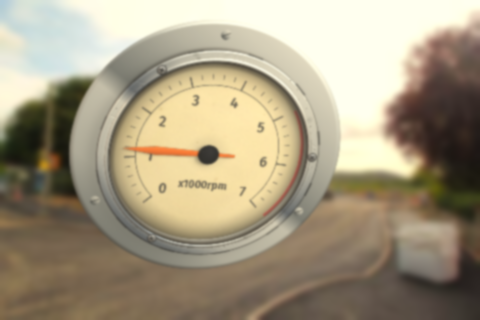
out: 1200,rpm
